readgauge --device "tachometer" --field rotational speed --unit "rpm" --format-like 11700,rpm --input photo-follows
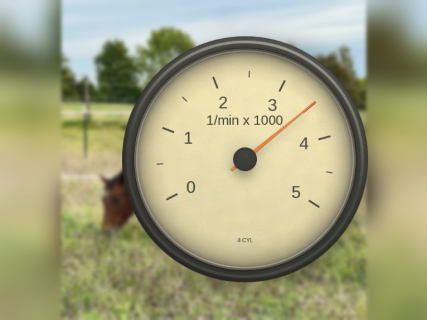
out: 3500,rpm
